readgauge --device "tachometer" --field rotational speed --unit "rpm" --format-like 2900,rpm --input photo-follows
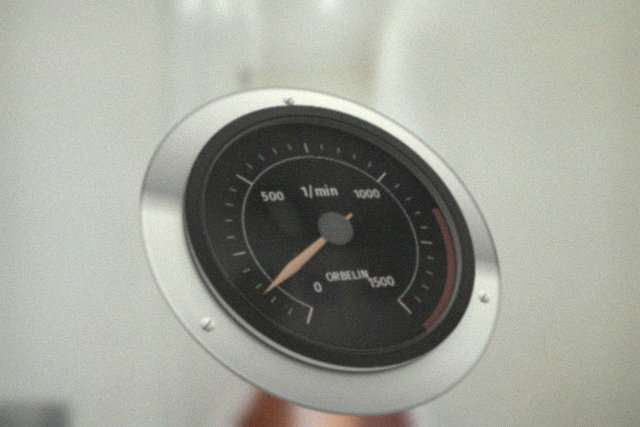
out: 125,rpm
